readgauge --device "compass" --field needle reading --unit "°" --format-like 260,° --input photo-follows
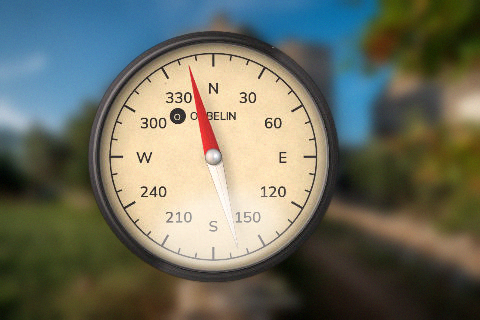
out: 345,°
